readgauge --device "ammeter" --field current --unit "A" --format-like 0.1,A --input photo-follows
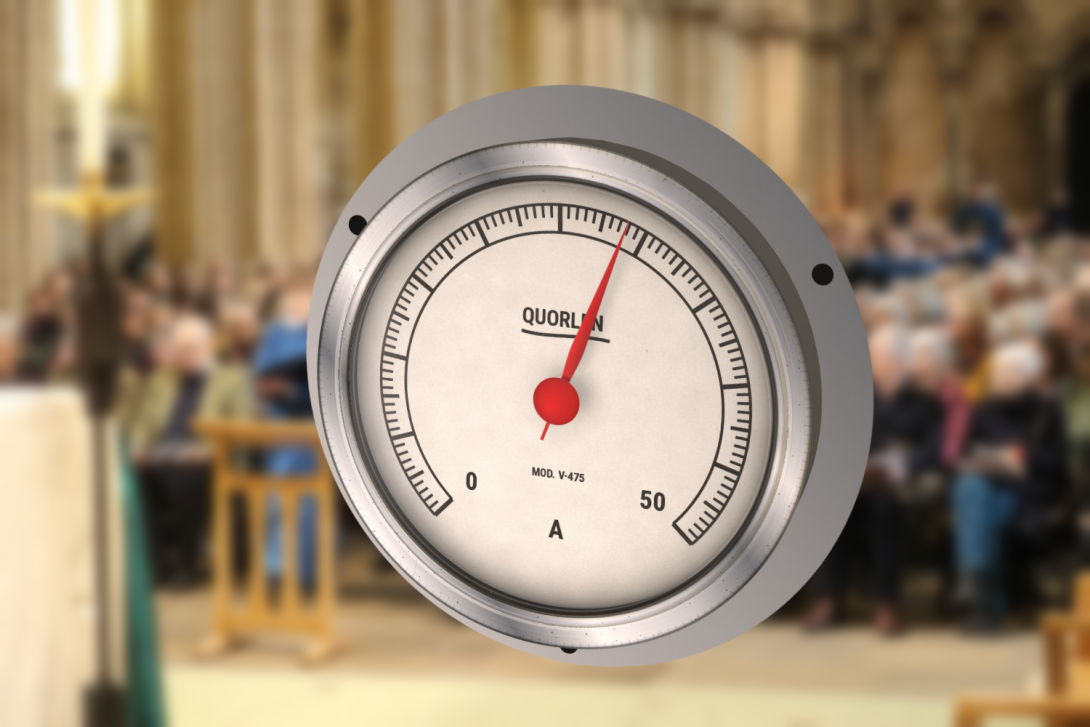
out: 29,A
